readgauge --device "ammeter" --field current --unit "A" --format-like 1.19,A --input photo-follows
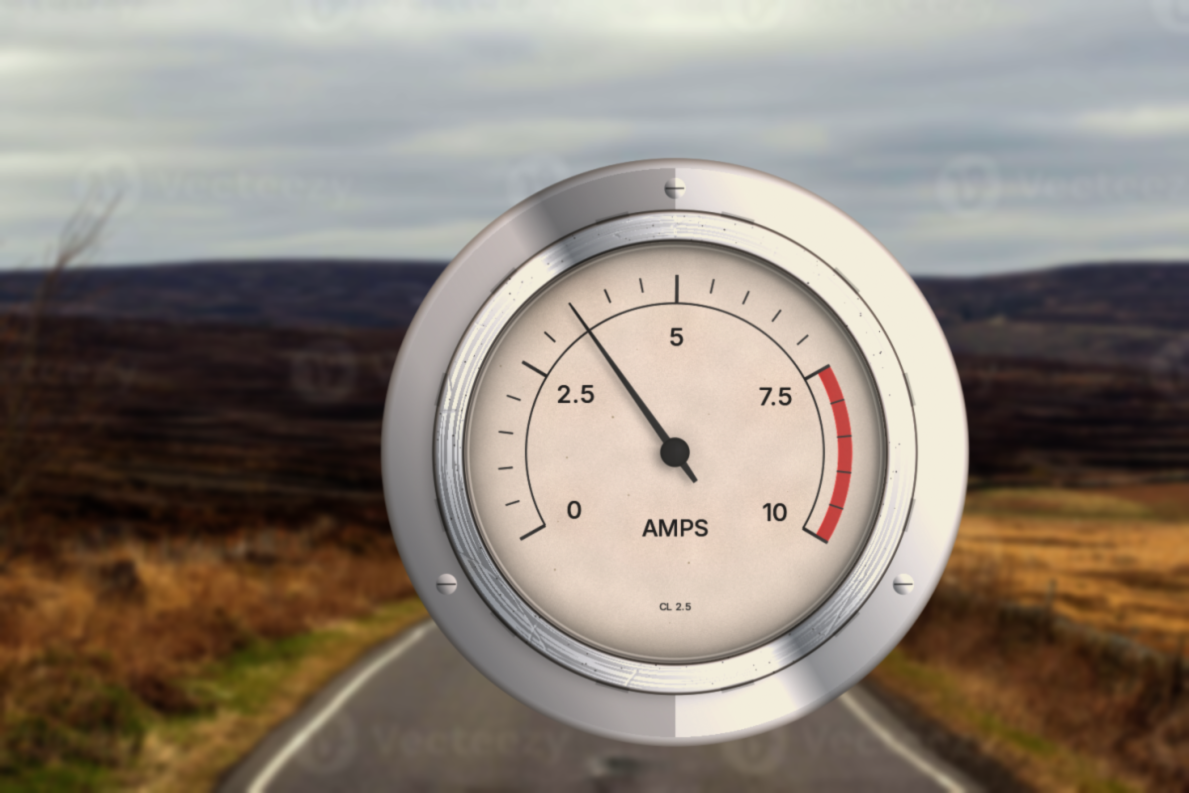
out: 3.5,A
